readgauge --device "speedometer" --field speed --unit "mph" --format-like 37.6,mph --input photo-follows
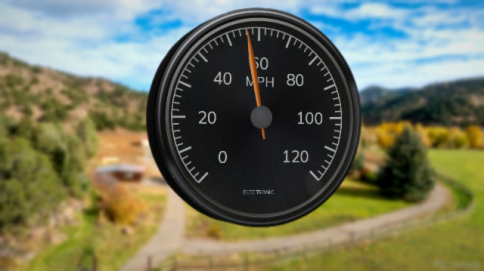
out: 56,mph
